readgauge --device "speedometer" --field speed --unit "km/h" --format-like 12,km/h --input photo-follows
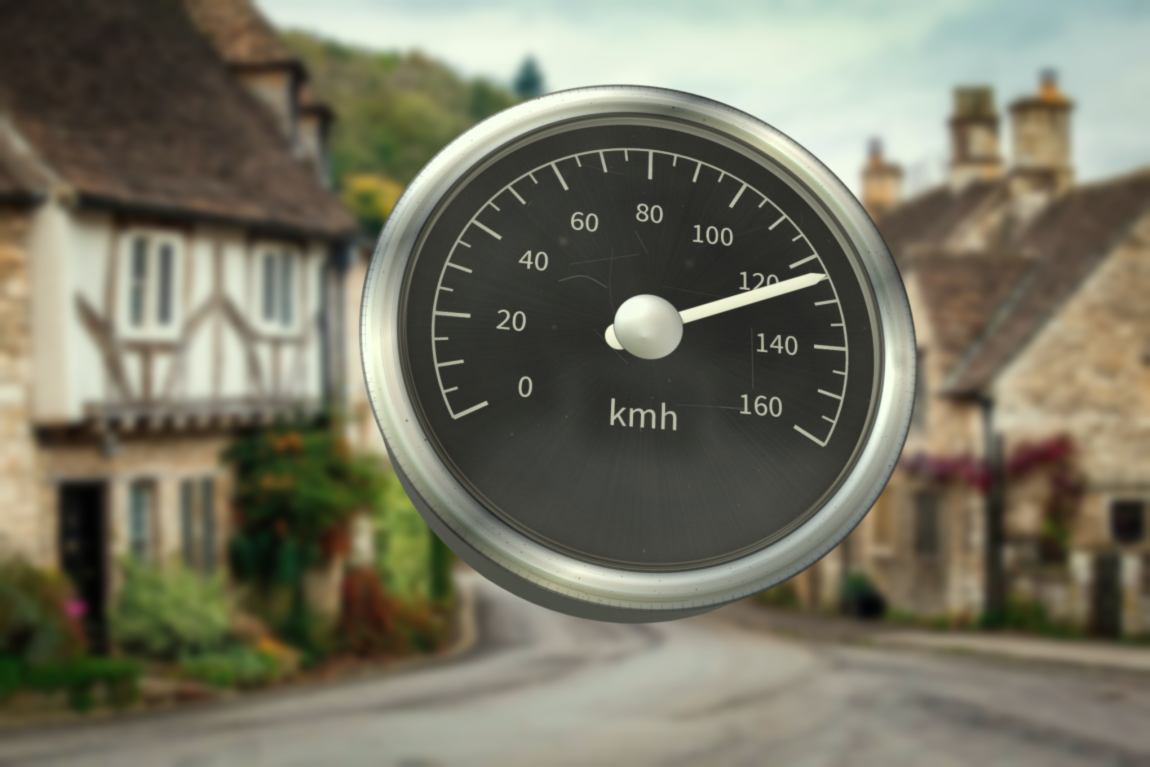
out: 125,km/h
